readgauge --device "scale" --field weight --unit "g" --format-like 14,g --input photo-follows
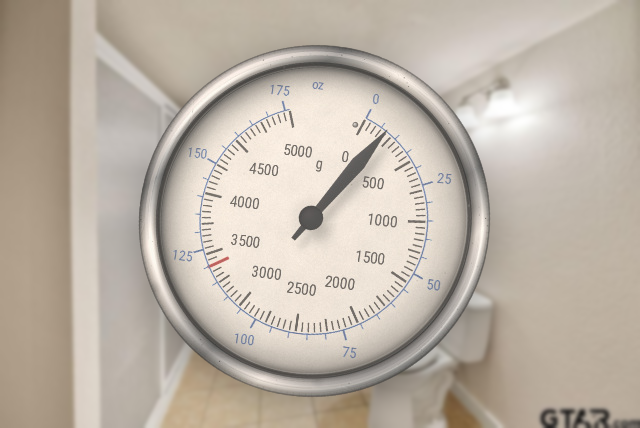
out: 200,g
